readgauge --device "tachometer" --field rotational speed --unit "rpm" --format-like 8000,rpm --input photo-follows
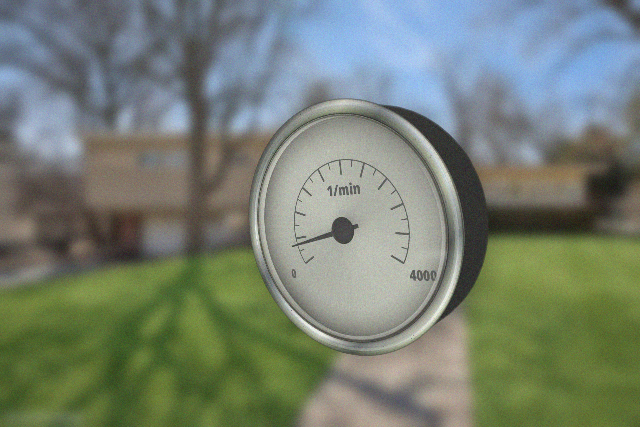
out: 300,rpm
